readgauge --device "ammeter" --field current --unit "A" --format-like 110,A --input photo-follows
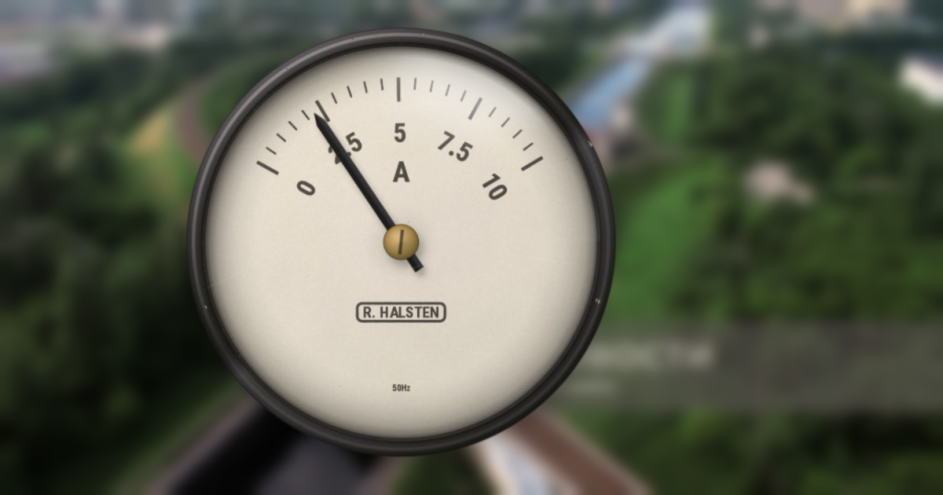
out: 2.25,A
